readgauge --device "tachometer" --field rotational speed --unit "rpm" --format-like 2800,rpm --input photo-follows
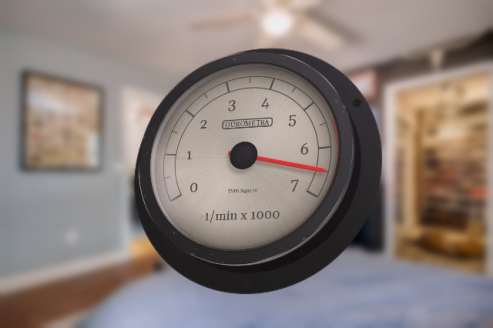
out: 6500,rpm
